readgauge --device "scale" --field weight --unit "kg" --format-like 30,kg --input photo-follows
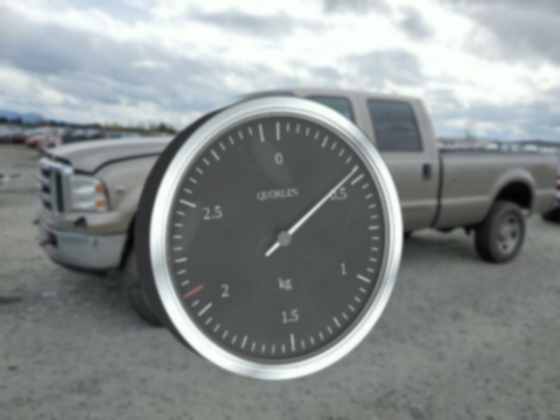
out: 0.45,kg
